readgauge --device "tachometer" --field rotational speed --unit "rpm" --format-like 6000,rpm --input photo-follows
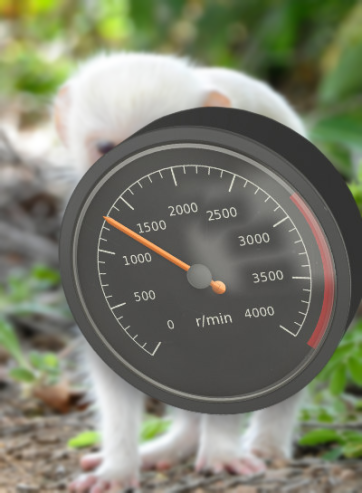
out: 1300,rpm
